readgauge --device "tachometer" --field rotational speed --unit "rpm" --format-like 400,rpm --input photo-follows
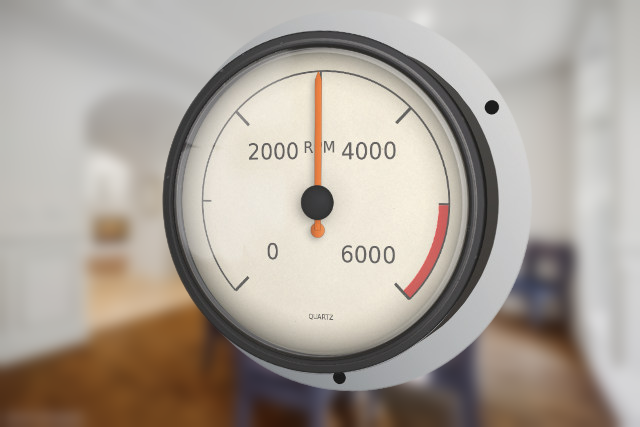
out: 3000,rpm
